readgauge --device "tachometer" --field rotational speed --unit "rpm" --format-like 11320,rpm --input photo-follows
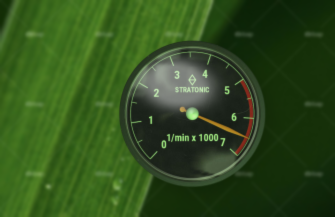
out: 6500,rpm
